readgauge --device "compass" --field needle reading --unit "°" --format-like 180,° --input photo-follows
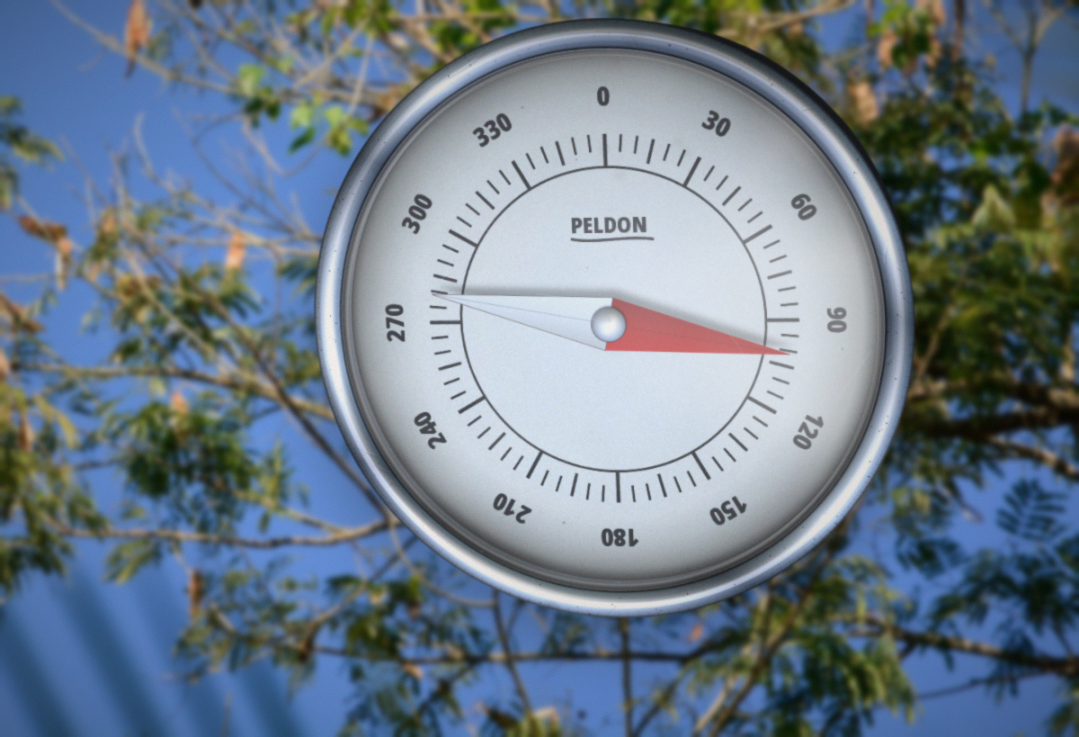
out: 100,°
